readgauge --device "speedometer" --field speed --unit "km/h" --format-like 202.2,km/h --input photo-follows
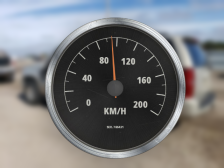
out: 95,km/h
